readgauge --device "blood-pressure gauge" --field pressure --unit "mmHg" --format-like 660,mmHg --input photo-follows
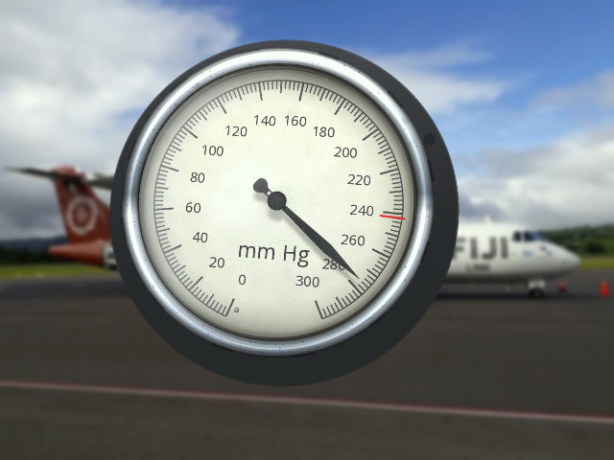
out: 276,mmHg
